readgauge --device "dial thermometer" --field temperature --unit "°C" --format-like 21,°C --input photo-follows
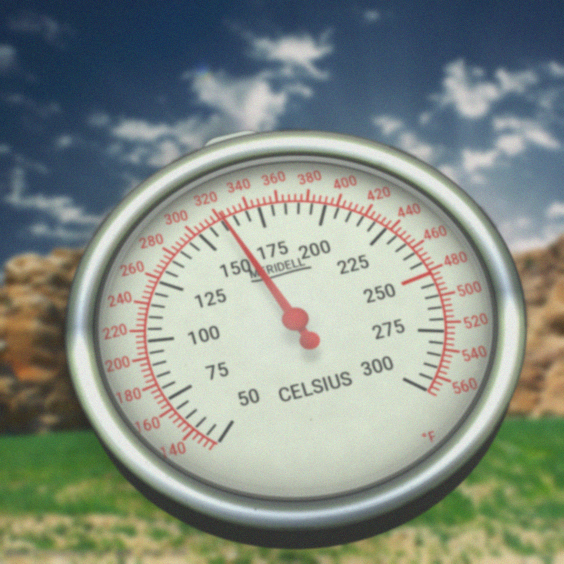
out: 160,°C
